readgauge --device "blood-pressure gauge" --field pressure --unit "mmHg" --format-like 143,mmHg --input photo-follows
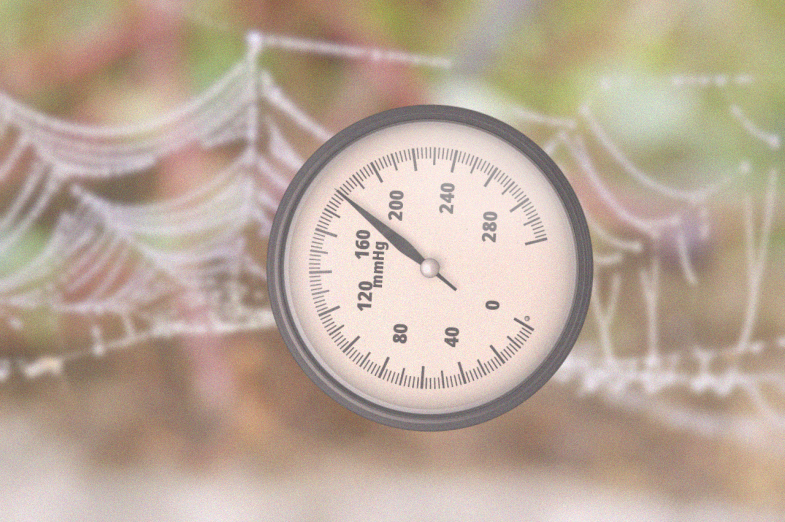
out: 180,mmHg
